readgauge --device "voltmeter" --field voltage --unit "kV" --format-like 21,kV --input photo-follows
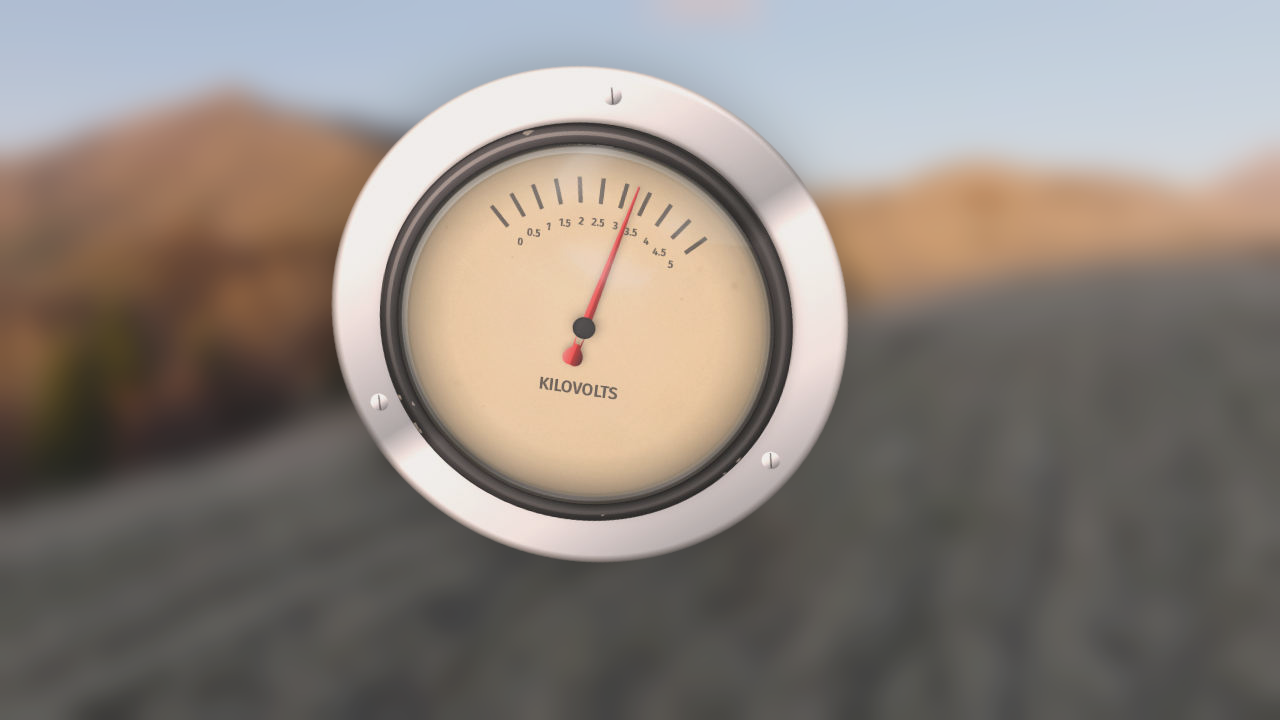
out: 3.25,kV
